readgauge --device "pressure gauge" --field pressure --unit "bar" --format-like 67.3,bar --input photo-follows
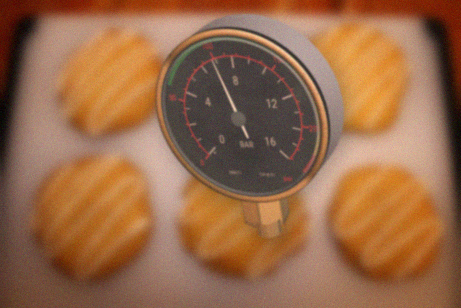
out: 7,bar
